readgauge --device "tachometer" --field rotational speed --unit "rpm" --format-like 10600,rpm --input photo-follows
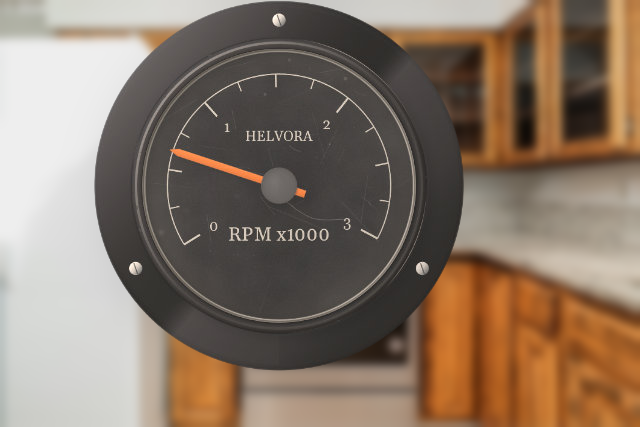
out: 625,rpm
